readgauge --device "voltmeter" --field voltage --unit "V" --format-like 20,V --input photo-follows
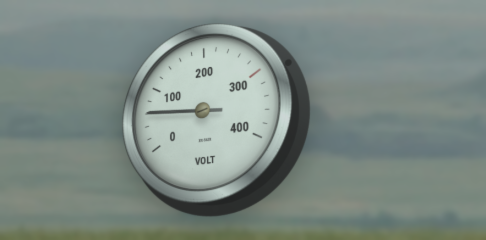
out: 60,V
